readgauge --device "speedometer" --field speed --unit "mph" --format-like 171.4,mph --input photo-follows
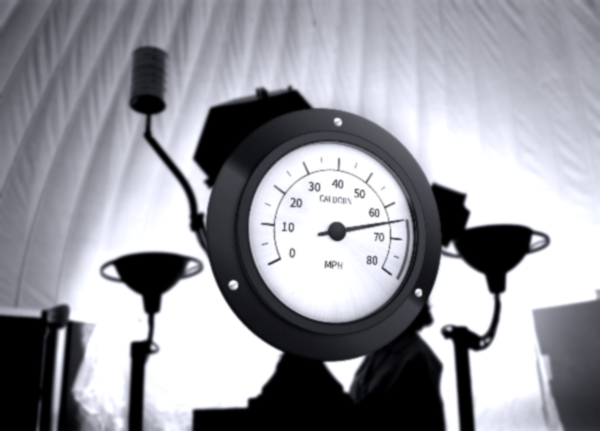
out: 65,mph
